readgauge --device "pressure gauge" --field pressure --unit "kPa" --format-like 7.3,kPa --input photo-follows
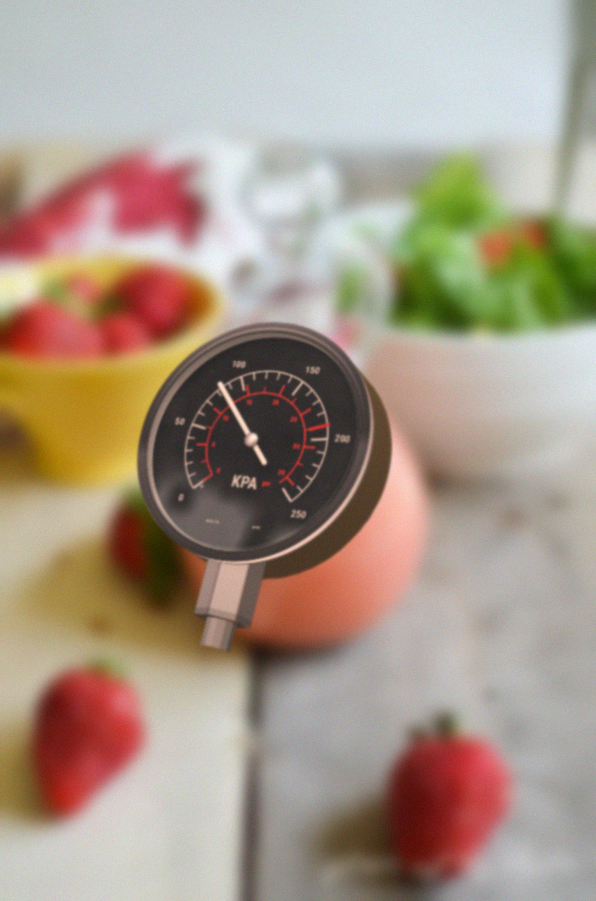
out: 85,kPa
